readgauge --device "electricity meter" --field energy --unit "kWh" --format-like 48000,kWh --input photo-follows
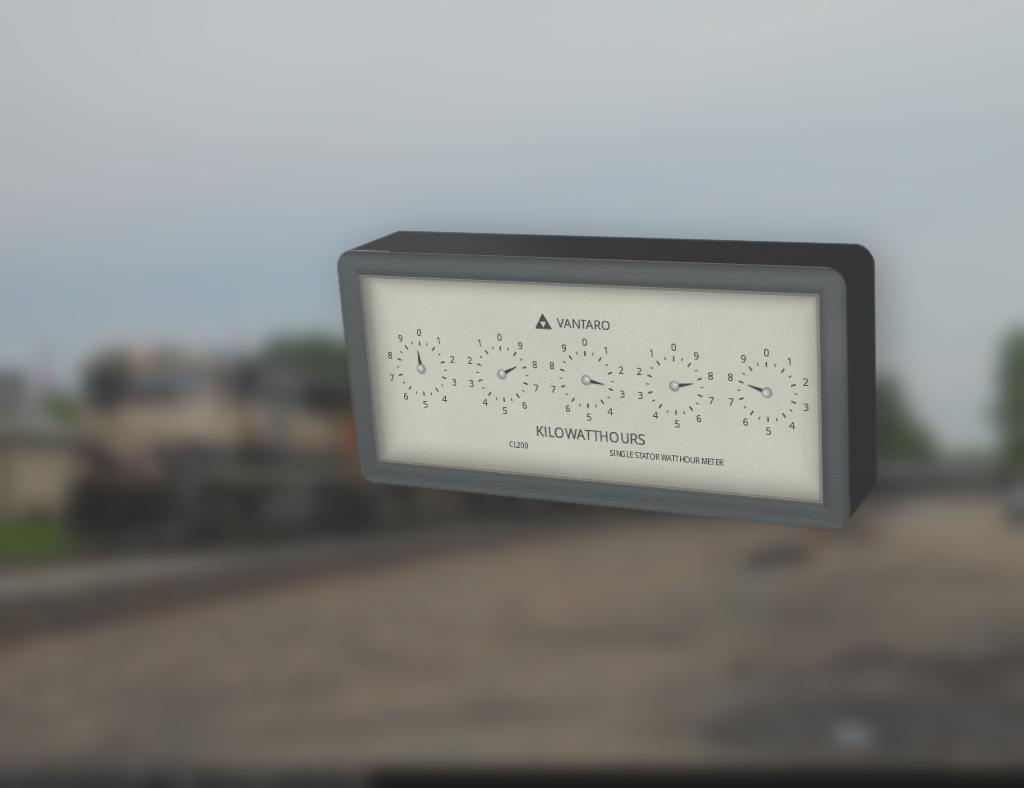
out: 98278,kWh
